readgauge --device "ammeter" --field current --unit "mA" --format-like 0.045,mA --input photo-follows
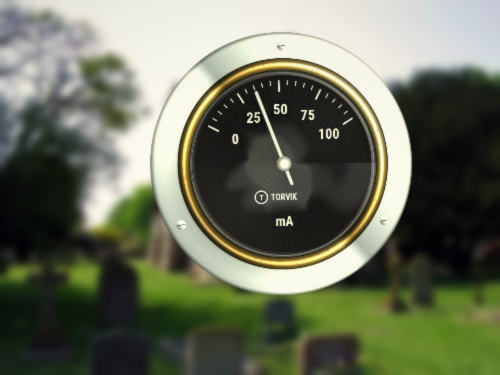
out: 35,mA
